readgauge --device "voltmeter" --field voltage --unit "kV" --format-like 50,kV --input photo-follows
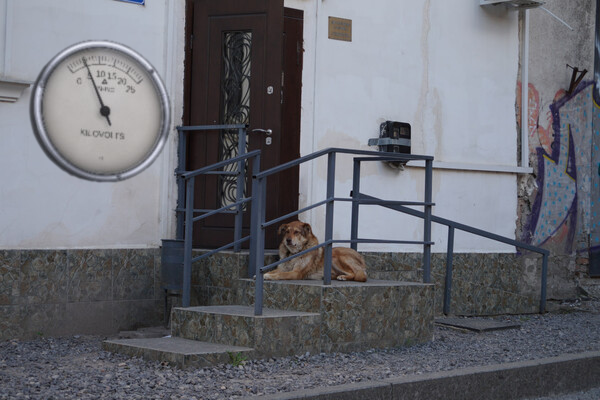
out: 5,kV
